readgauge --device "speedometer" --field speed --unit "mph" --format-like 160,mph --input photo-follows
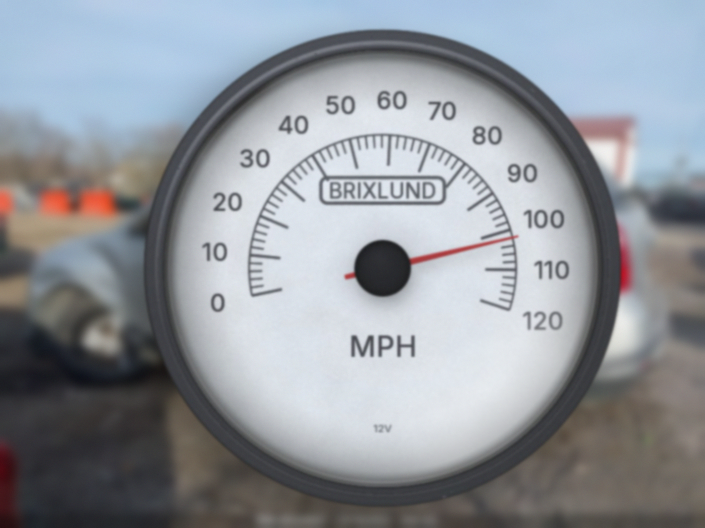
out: 102,mph
